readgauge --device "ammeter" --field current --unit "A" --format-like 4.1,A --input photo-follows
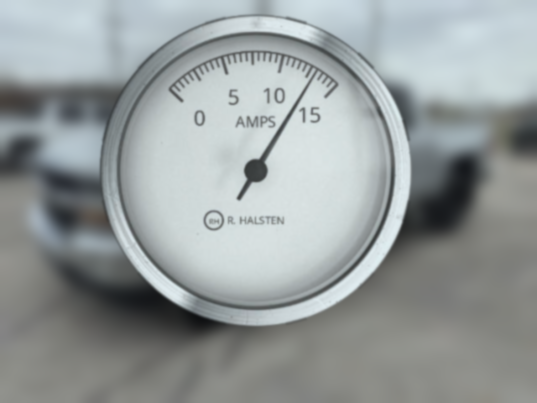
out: 13,A
